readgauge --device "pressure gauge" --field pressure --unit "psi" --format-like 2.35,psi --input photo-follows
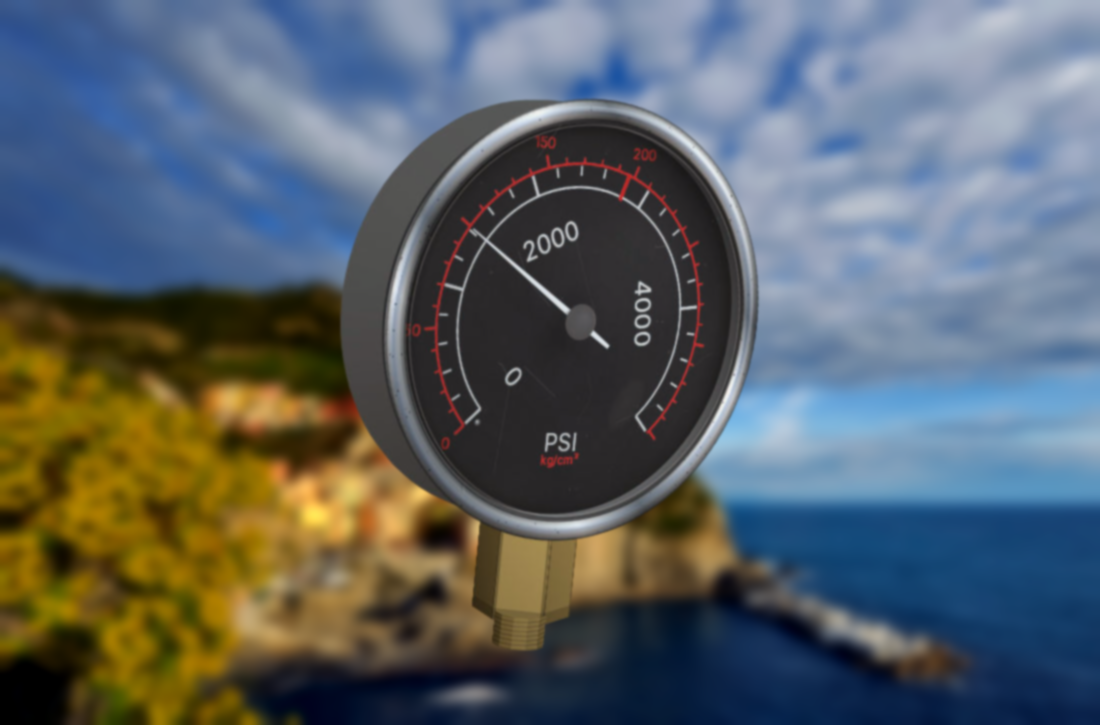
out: 1400,psi
